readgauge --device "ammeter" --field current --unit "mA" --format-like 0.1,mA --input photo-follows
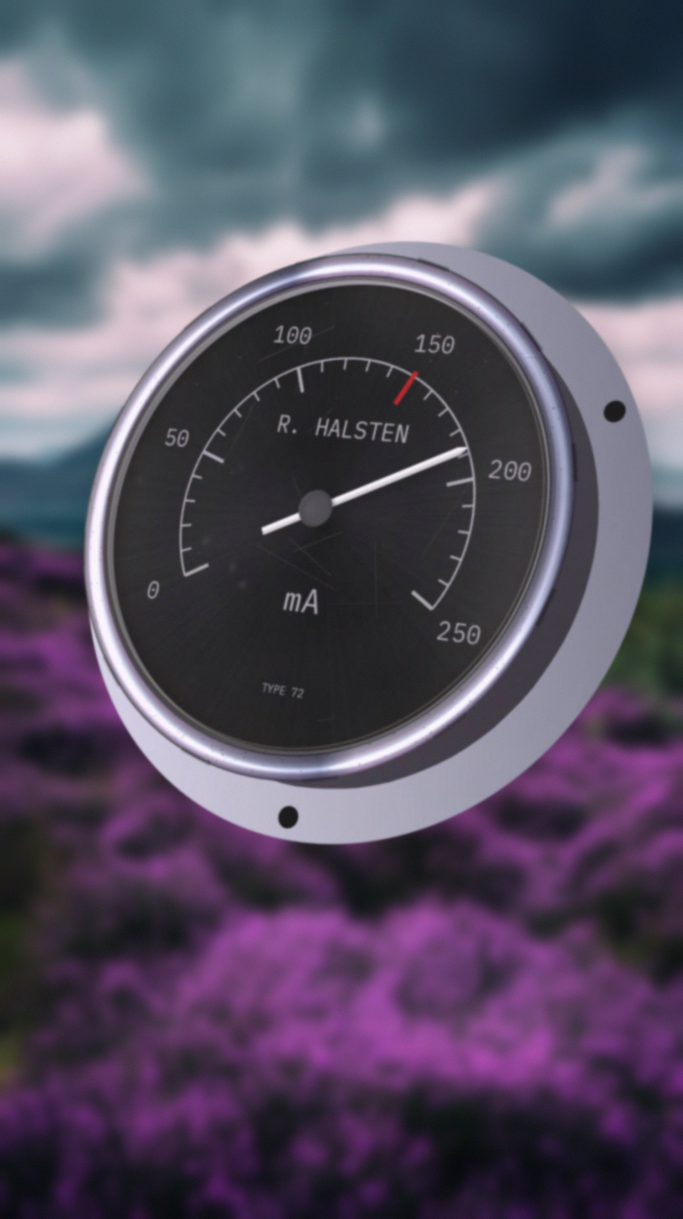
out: 190,mA
